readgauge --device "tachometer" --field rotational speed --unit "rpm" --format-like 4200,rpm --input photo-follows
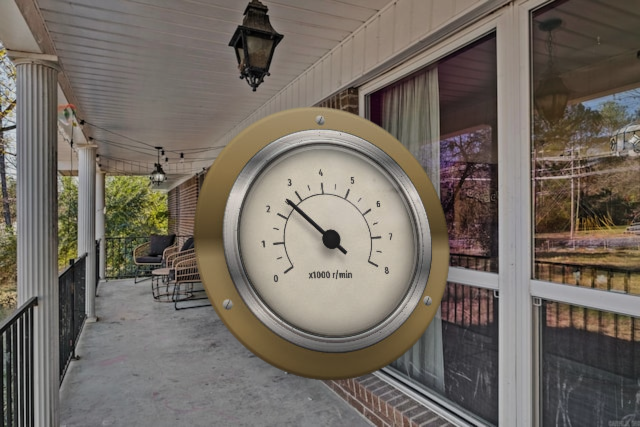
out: 2500,rpm
